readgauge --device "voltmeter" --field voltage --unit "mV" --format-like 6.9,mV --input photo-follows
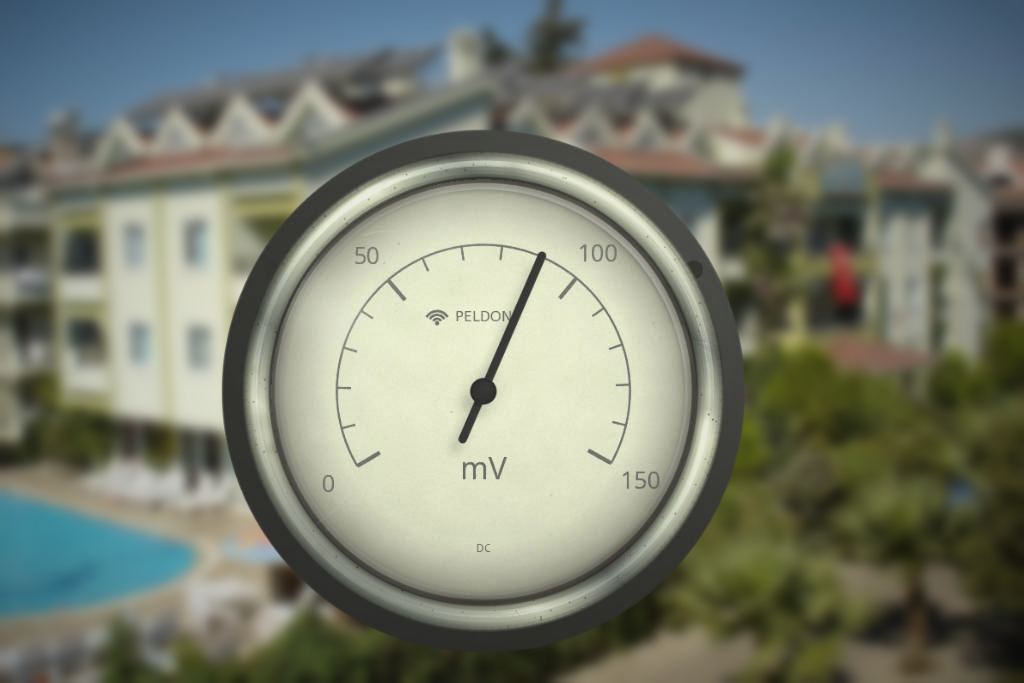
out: 90,mV
